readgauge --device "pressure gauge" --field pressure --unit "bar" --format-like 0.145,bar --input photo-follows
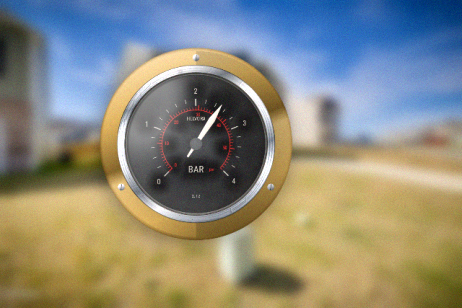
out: 2.5,bar
